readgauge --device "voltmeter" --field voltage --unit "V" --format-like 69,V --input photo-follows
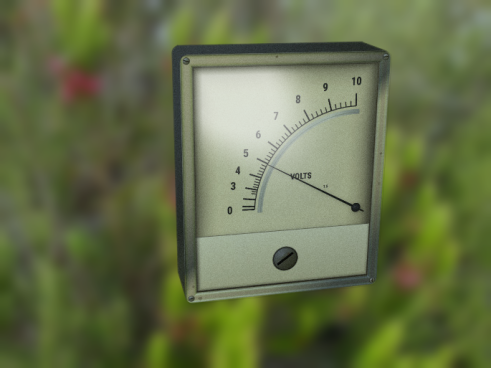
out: 5,V
